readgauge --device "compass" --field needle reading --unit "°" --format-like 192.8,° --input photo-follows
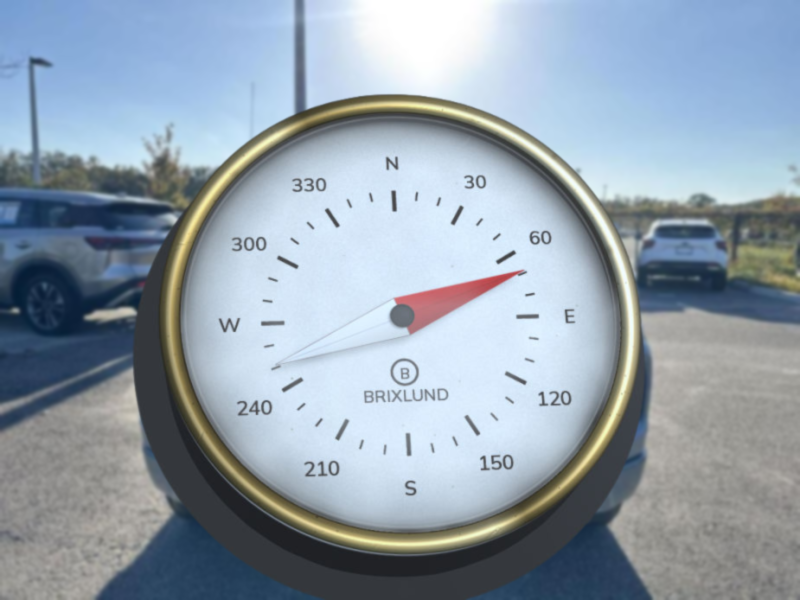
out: 70,°
